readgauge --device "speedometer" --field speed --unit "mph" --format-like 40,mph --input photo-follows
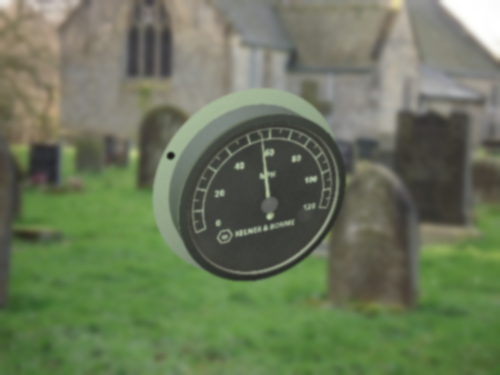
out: 55,mph
